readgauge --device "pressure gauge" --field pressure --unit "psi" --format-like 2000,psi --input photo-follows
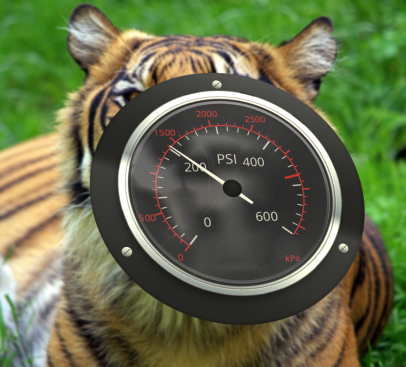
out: 200,psi
